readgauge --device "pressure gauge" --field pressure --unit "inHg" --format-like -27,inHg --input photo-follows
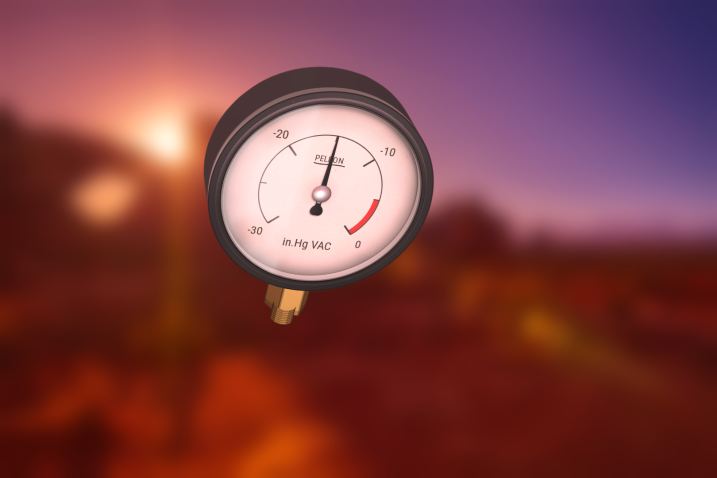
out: -15,inHg
